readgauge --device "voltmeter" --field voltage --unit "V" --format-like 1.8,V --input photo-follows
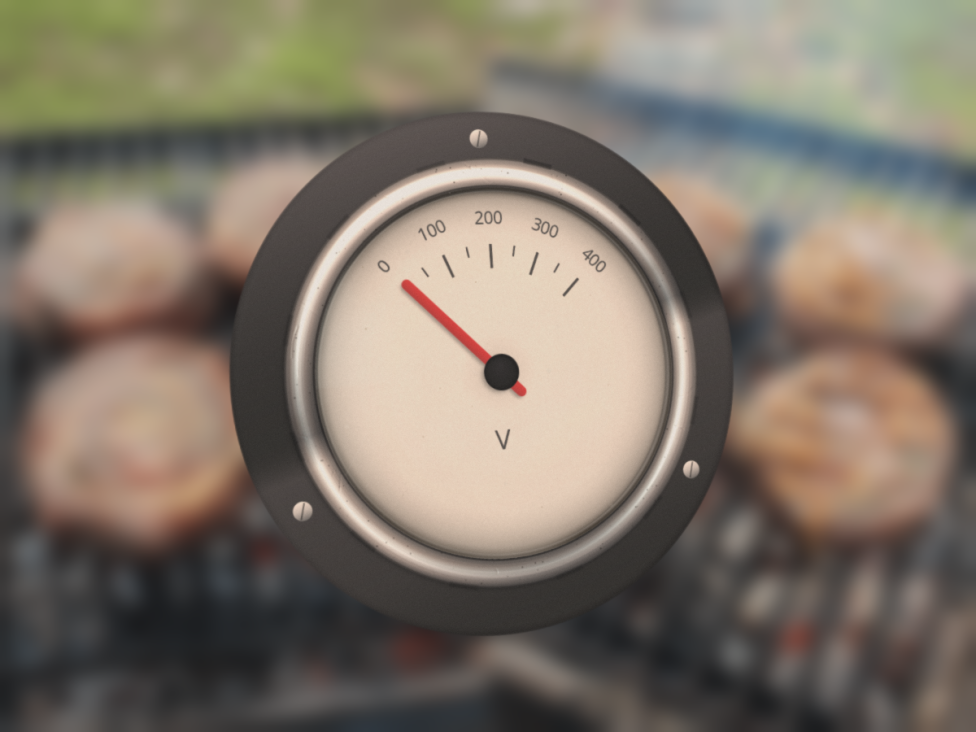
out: 0,V
